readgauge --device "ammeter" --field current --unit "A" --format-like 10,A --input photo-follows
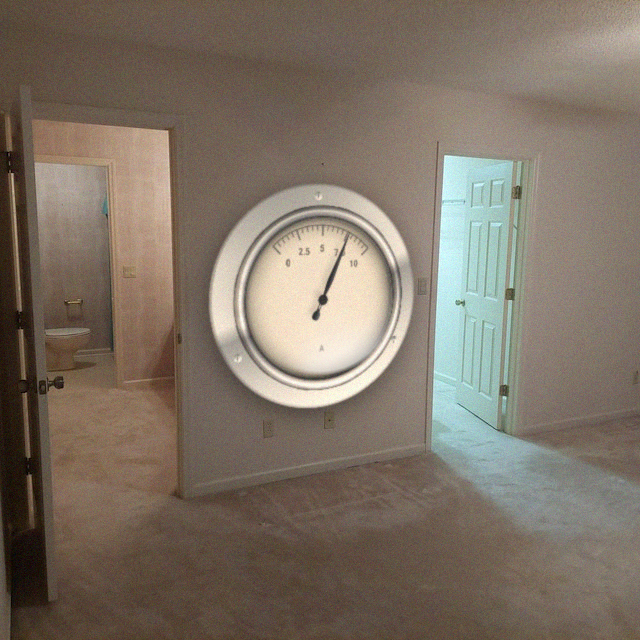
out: 7.5,A
